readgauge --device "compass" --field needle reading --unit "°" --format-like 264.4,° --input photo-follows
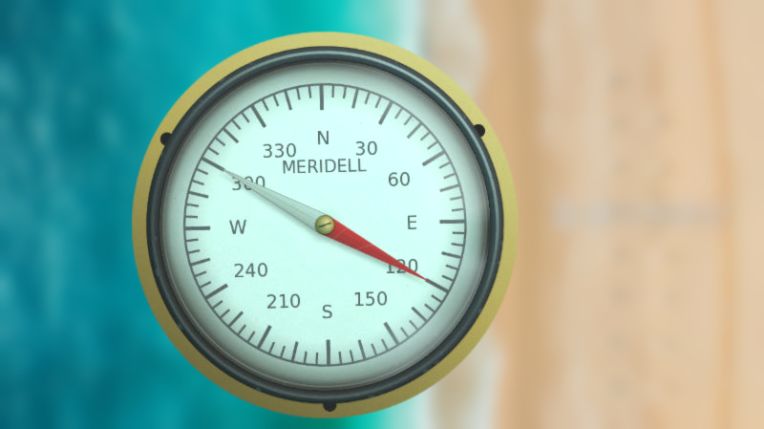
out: 120,°
